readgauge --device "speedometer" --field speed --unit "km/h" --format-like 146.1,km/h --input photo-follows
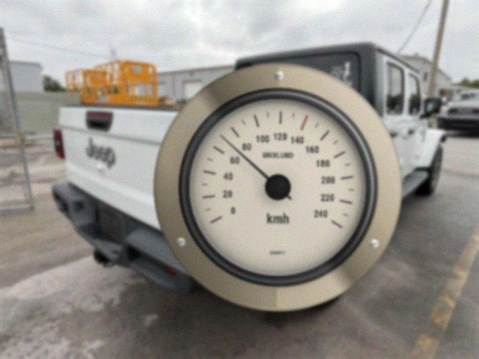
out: 70,km/h
